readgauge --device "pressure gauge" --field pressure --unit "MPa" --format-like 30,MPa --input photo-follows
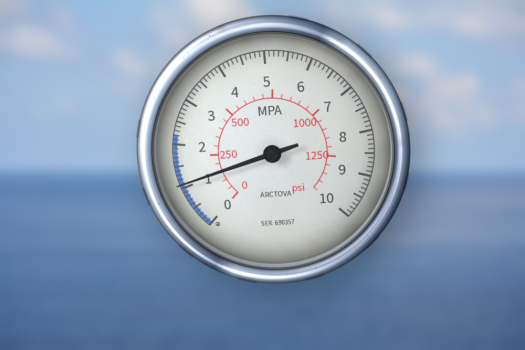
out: 1.1,MPa
